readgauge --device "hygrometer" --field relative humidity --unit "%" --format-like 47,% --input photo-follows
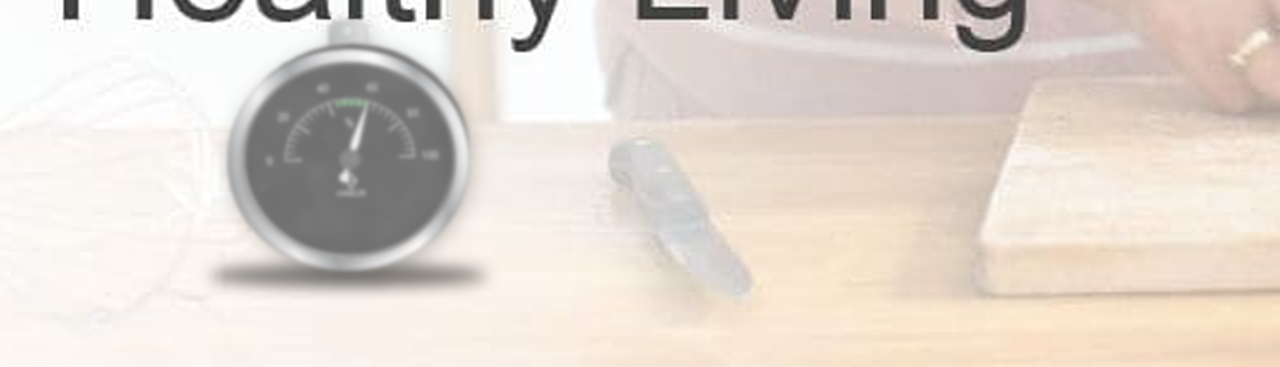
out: 60,%
